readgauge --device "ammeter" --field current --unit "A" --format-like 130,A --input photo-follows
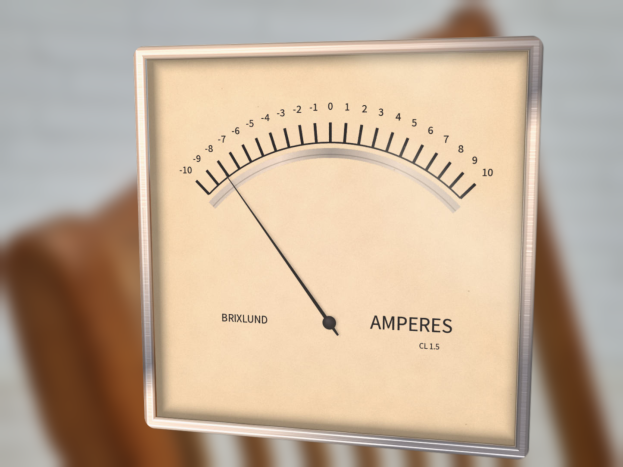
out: -8,A
